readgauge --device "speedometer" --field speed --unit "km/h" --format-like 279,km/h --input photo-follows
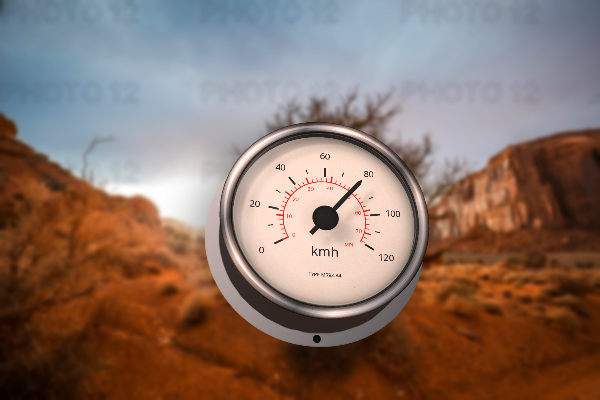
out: 80,km/h
